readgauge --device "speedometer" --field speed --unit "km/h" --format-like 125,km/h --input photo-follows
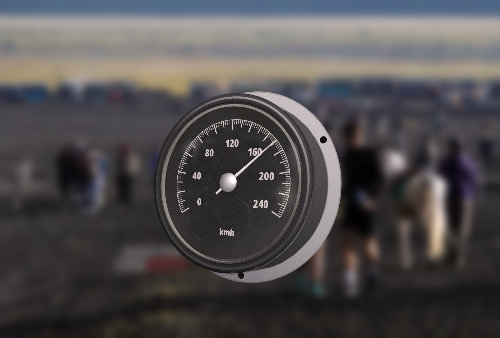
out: 170,km/h
